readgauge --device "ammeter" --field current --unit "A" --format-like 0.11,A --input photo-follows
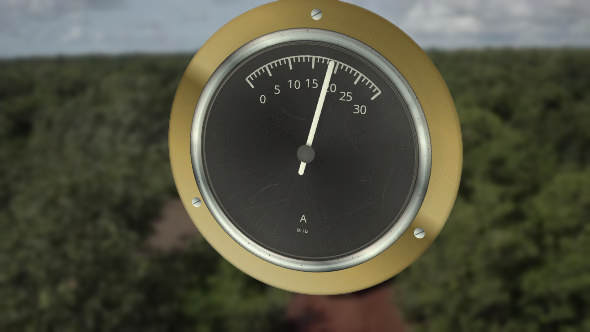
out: 19,A
